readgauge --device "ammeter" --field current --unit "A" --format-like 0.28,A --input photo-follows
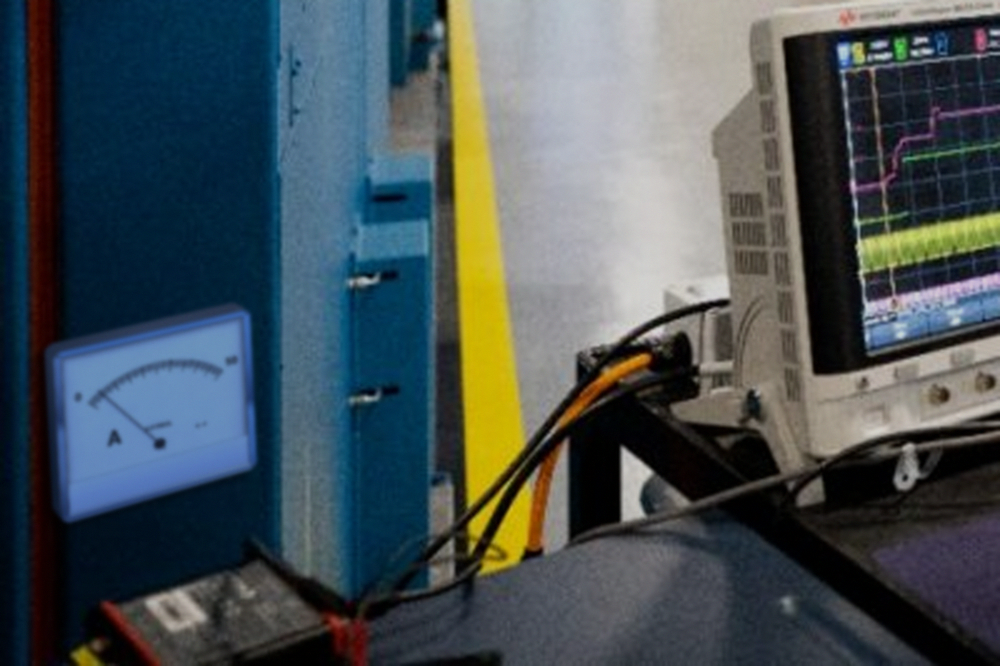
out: 5,A
